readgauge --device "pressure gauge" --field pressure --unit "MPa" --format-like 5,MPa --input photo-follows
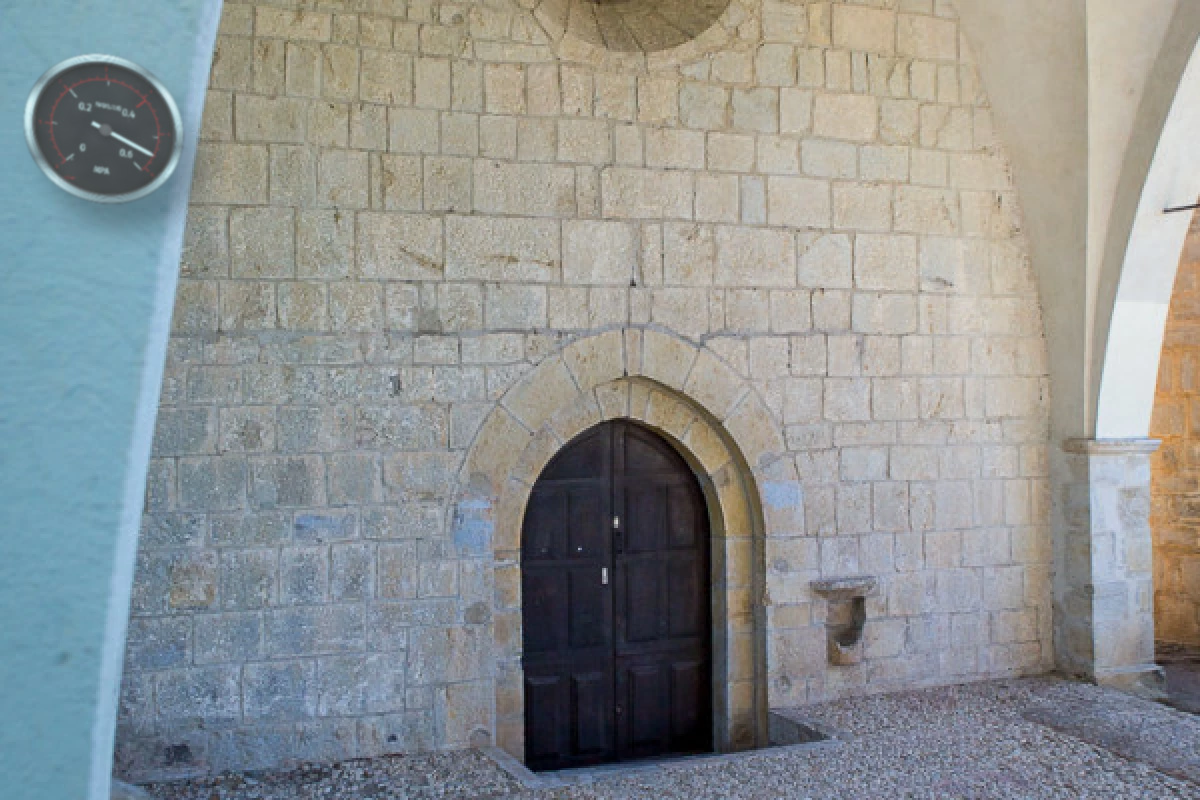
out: 0.55,MPa
